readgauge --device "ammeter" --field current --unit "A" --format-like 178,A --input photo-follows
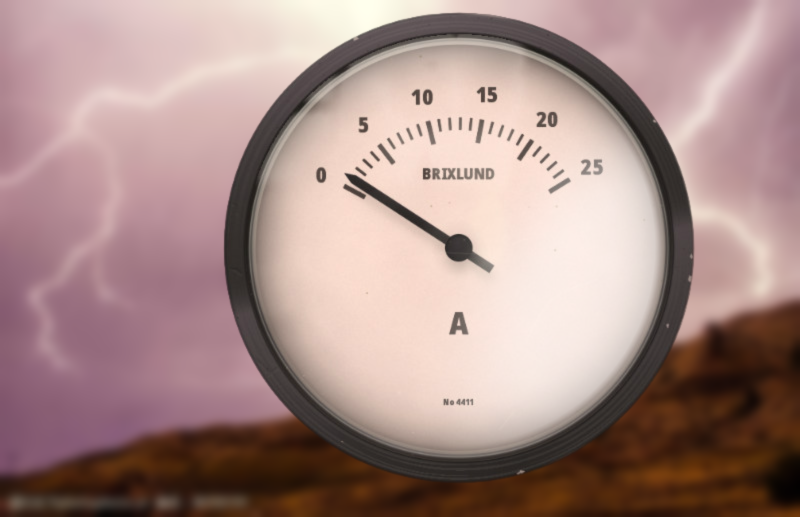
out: 1,A
